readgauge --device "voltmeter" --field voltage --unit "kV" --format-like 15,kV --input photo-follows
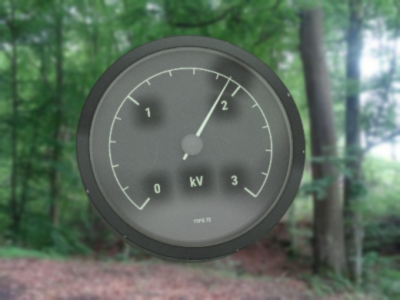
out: 1.9,kV
